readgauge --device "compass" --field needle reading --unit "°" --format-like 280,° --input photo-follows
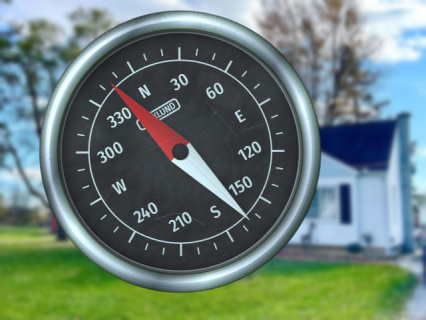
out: 345,°
